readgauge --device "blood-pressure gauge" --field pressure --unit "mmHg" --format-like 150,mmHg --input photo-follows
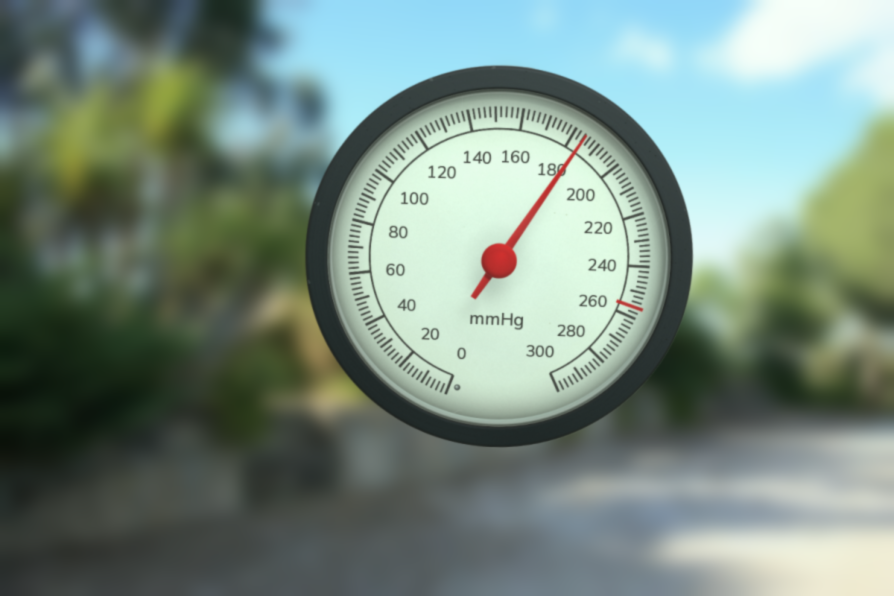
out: 184,mmHg
